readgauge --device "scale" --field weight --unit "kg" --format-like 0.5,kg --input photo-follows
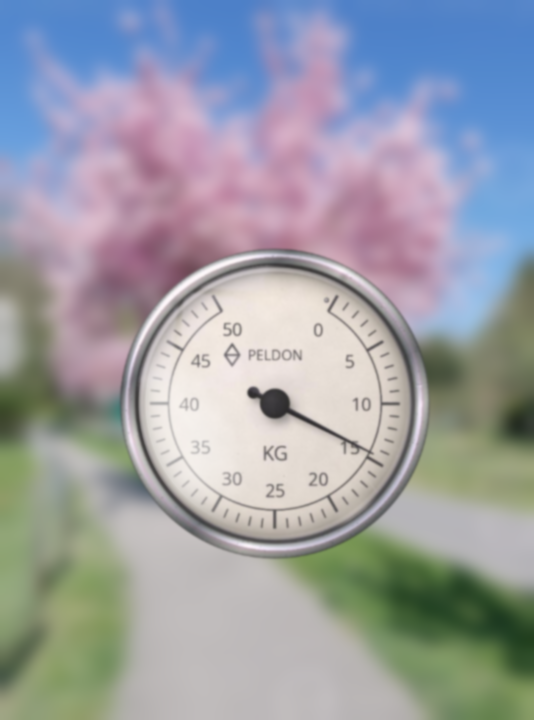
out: 14.5,kg
